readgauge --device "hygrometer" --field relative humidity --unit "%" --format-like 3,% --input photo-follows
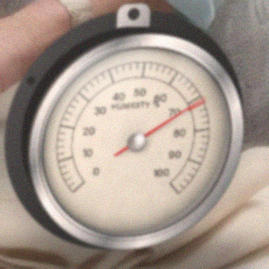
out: 70,%
